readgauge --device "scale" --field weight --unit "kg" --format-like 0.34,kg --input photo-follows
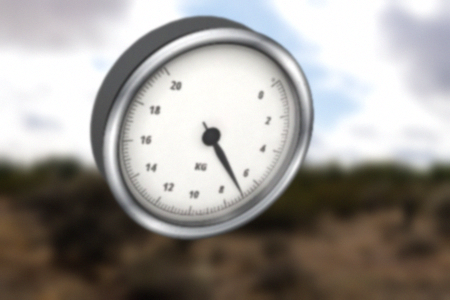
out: 7,kg
